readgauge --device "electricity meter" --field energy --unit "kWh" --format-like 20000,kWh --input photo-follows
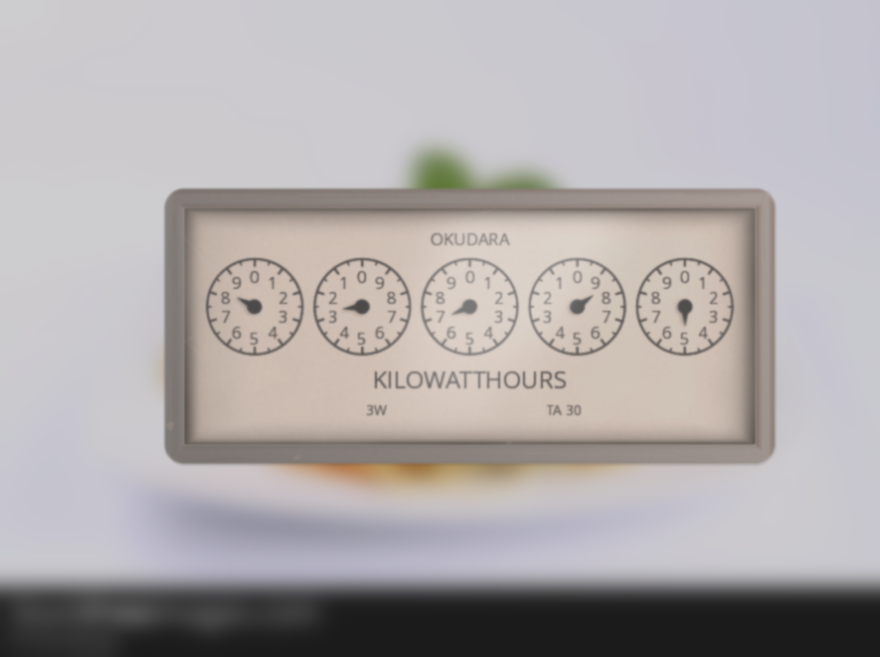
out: 82685,kWh
